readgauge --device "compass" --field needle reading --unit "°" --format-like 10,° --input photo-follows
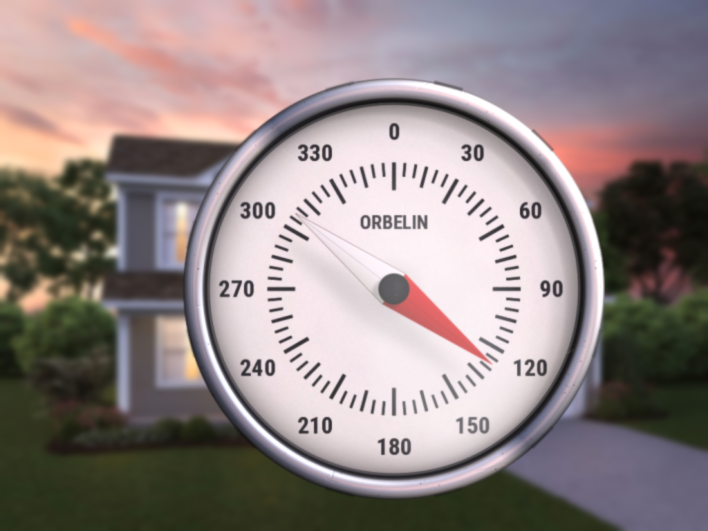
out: 127.5,°
